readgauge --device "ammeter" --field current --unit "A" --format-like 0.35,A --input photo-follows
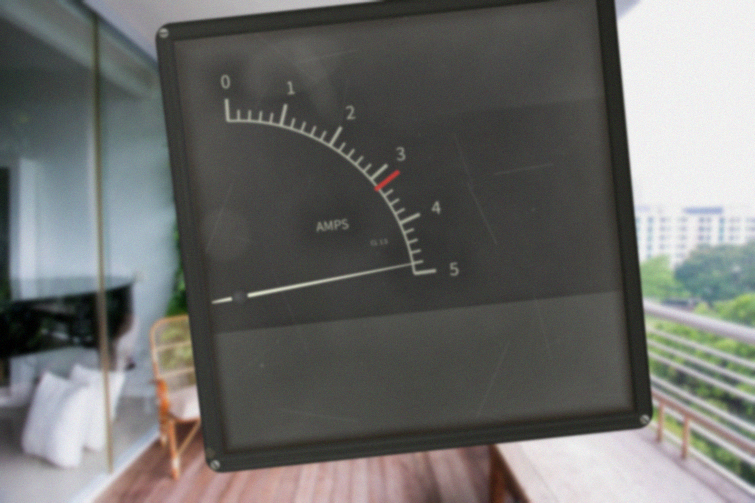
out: 4.8,A
